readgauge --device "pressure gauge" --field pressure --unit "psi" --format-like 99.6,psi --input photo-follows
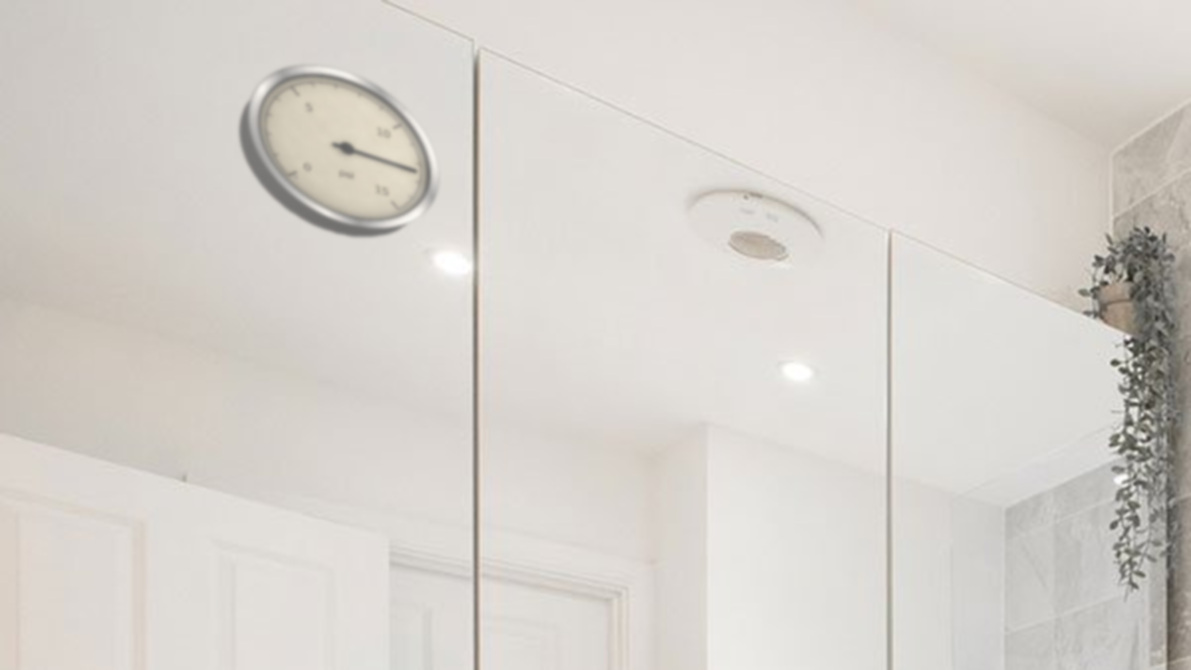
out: 12.5,psi
